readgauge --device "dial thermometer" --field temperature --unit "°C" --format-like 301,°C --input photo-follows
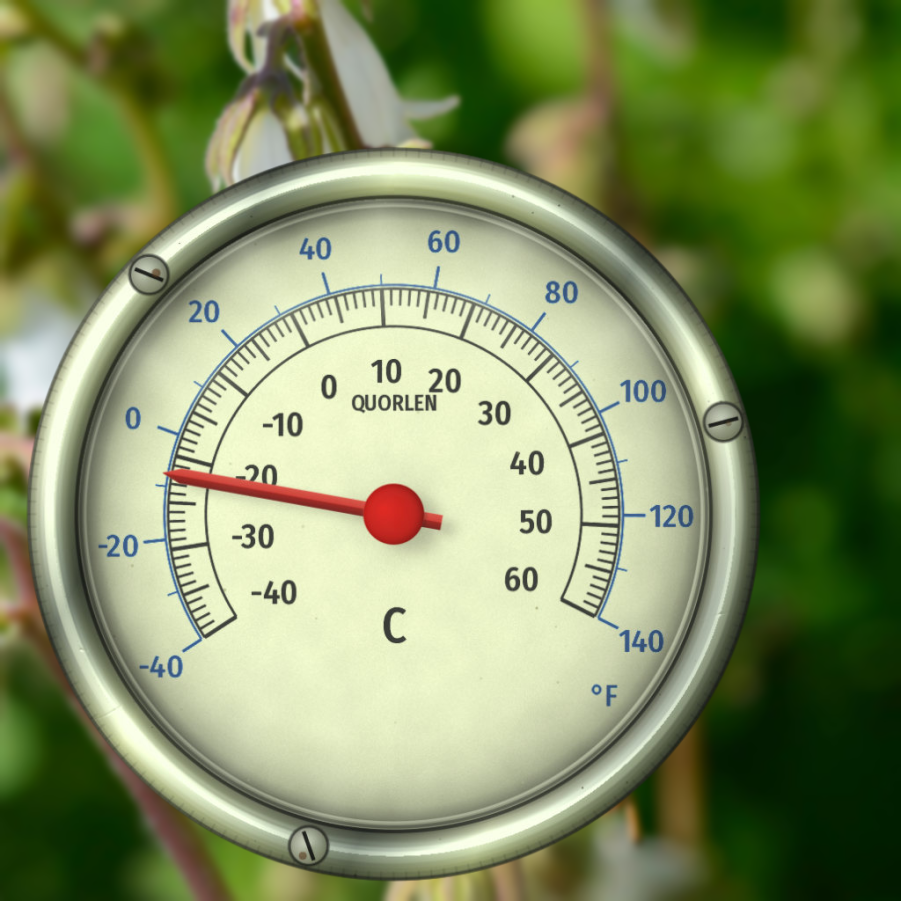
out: -22,°C
